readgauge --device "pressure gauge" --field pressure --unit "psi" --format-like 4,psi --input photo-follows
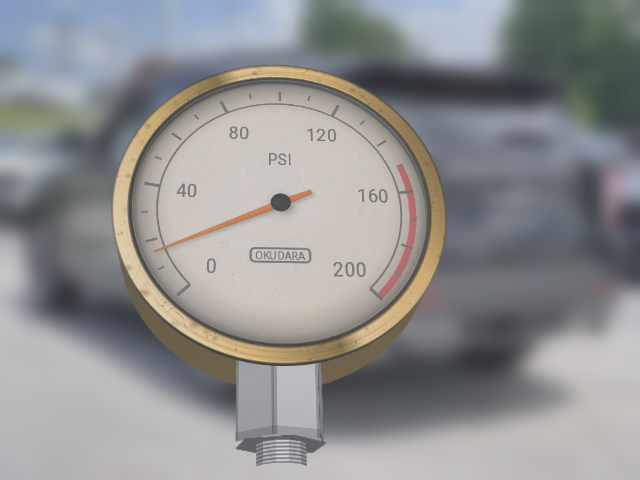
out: 15,psi
